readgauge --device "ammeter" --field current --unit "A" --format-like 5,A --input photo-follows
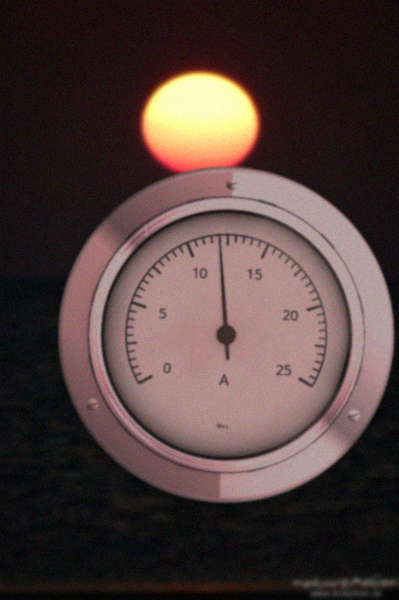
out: 12,A
